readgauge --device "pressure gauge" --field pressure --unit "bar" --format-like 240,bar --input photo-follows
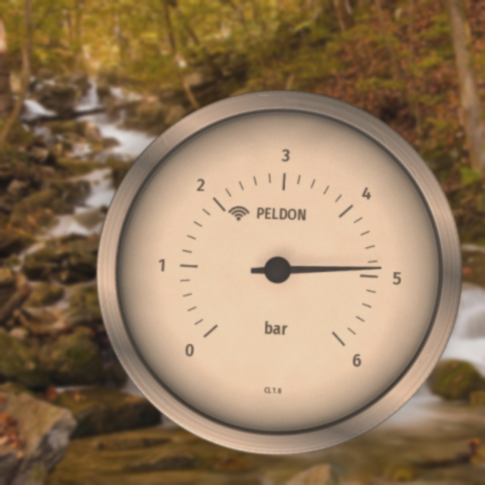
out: 4.9,bar
